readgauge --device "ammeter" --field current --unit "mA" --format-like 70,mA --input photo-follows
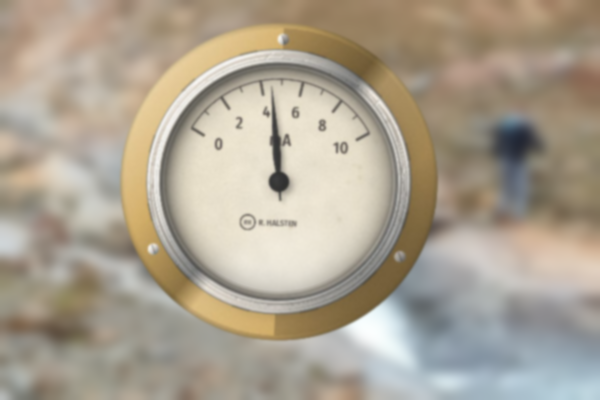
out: 4.5,mA
